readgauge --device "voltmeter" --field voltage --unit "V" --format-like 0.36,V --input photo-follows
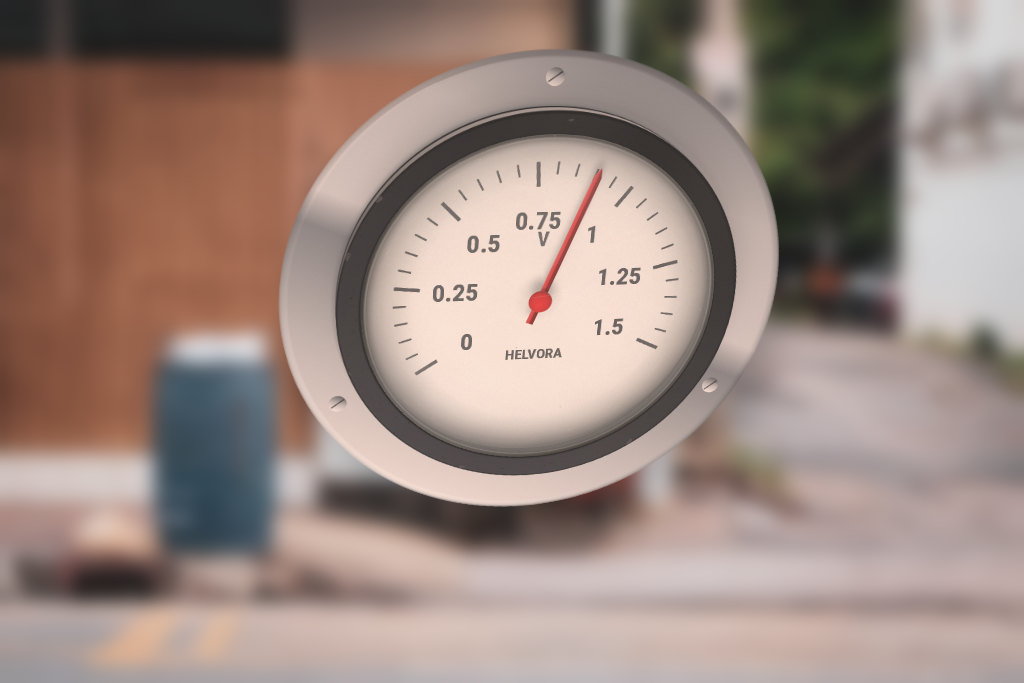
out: 0.9,V
